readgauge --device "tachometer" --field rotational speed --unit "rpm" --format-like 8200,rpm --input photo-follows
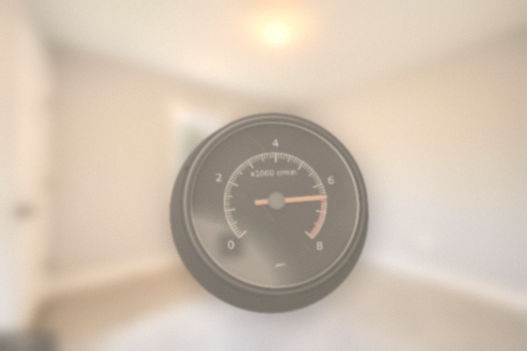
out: 6500,rpm
